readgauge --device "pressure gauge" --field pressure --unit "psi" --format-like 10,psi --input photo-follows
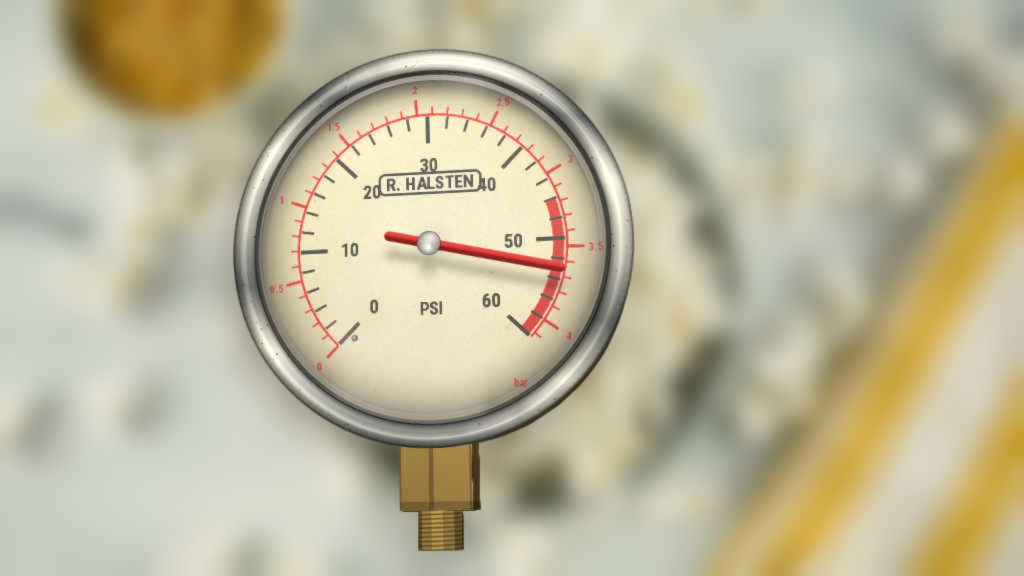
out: 53,psi
